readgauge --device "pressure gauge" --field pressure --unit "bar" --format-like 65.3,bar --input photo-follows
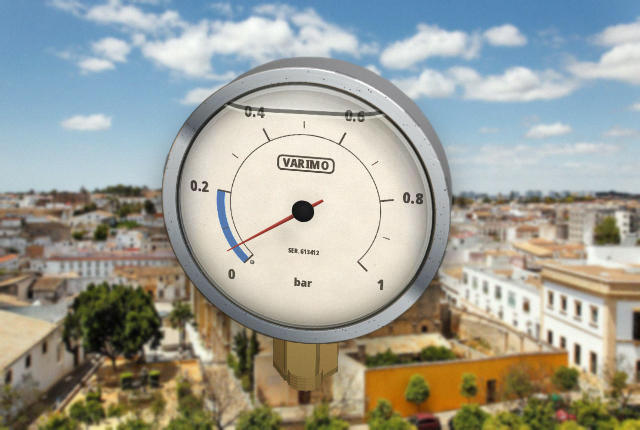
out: 0.05,bar
